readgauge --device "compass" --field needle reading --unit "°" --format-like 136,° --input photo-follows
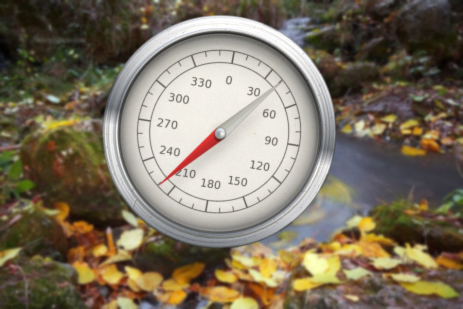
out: 220,°
